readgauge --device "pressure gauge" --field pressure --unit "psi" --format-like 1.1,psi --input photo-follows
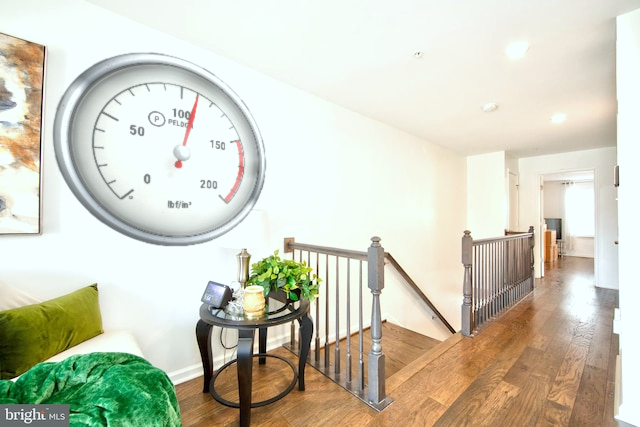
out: 110,psi
